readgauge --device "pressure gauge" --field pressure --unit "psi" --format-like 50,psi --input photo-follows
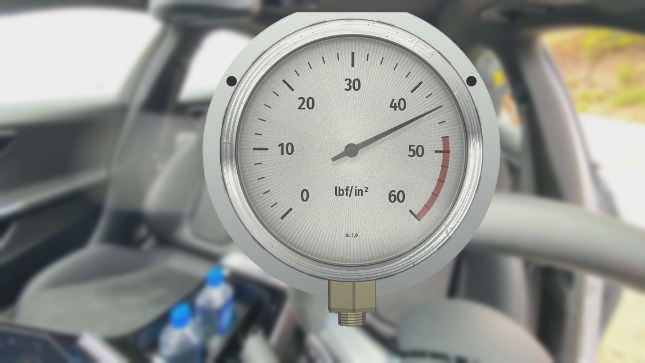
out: 44,psi
